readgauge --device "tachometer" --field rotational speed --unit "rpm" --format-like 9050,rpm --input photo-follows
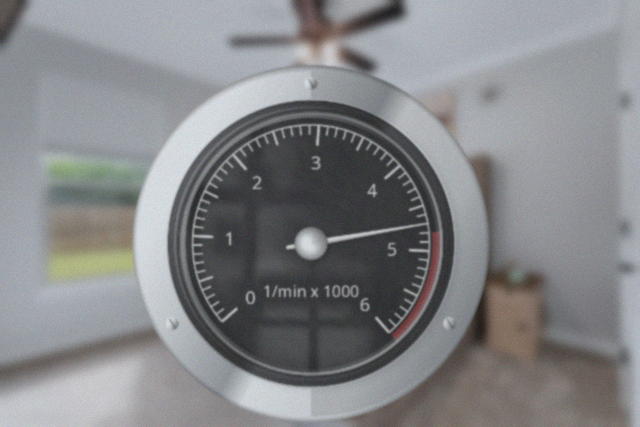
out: 4700,rpm
